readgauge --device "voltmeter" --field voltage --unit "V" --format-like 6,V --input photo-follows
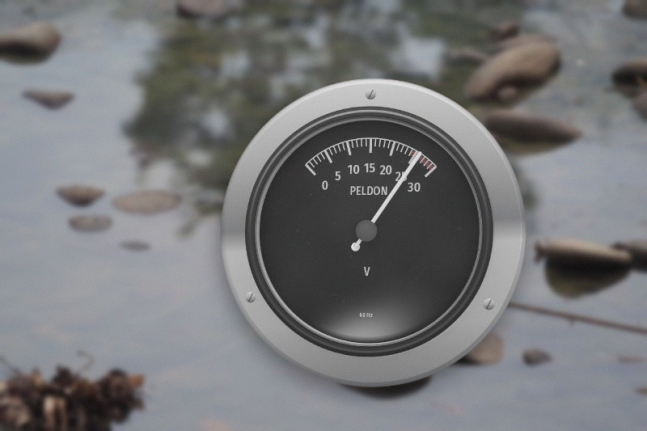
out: 26,V
